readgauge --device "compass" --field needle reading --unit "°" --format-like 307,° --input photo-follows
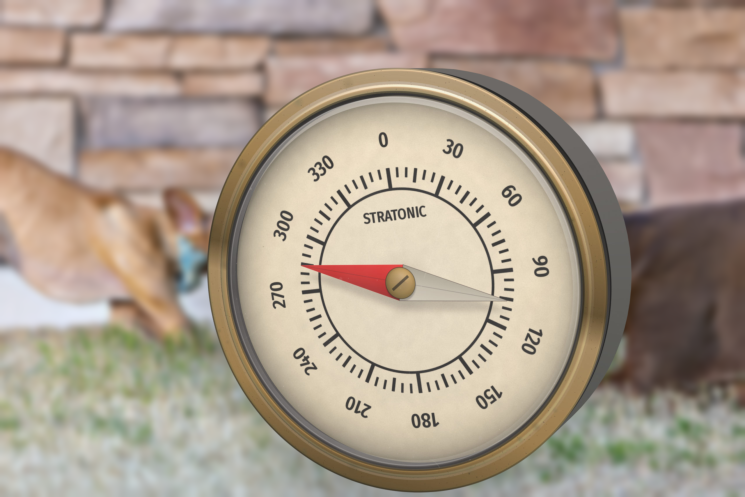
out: 285,°
